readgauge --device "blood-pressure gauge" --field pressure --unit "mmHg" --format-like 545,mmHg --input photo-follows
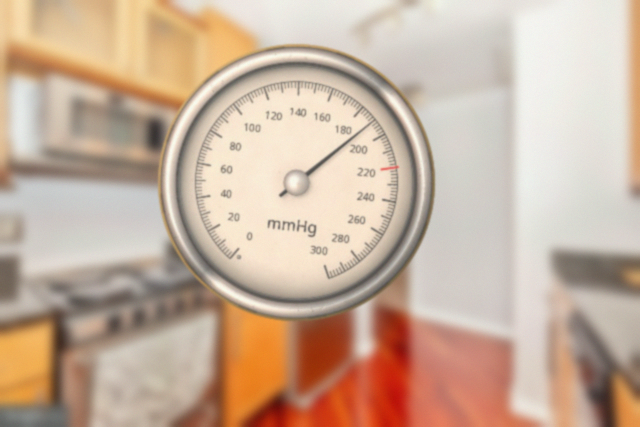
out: 190,mmHg
